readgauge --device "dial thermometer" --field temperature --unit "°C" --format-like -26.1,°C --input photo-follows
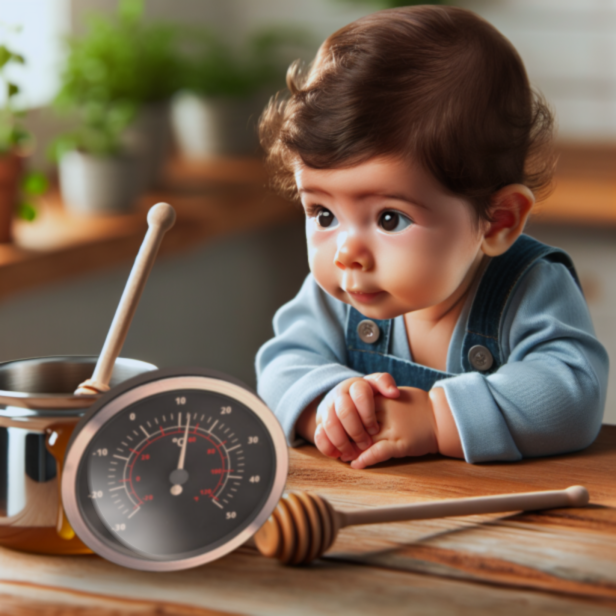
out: 12,°C
